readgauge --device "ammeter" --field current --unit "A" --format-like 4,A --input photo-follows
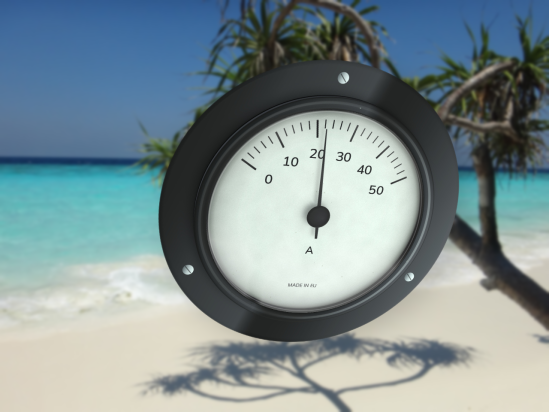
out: 22,A
